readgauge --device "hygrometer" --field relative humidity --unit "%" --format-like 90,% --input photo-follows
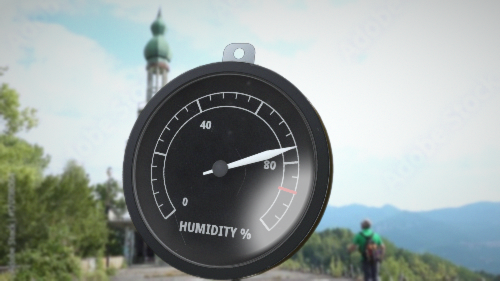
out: 76,%
